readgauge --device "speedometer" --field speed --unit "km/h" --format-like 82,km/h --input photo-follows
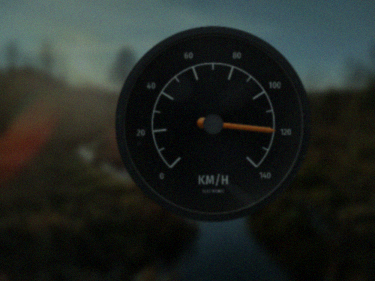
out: 120,km/h
